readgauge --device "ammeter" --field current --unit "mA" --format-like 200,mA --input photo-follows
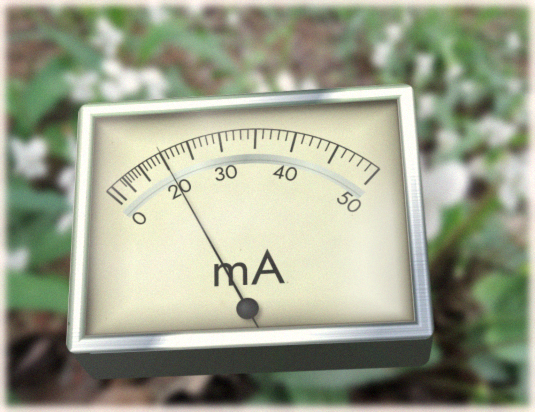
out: 20,mA
